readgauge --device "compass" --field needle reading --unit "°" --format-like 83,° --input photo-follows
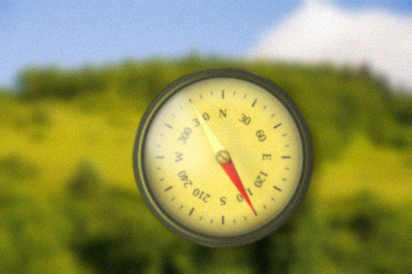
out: 150,°
